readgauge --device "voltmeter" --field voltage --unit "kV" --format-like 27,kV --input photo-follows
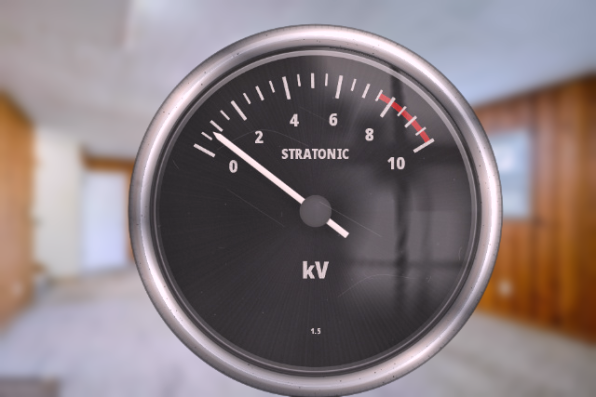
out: 0.75,kV
